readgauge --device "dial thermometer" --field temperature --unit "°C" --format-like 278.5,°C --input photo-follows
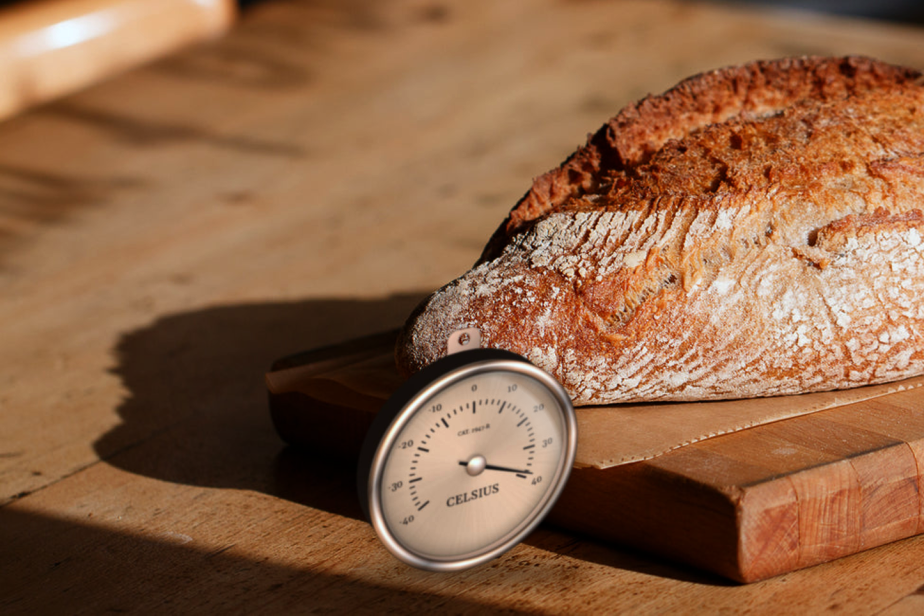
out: 38,°C
